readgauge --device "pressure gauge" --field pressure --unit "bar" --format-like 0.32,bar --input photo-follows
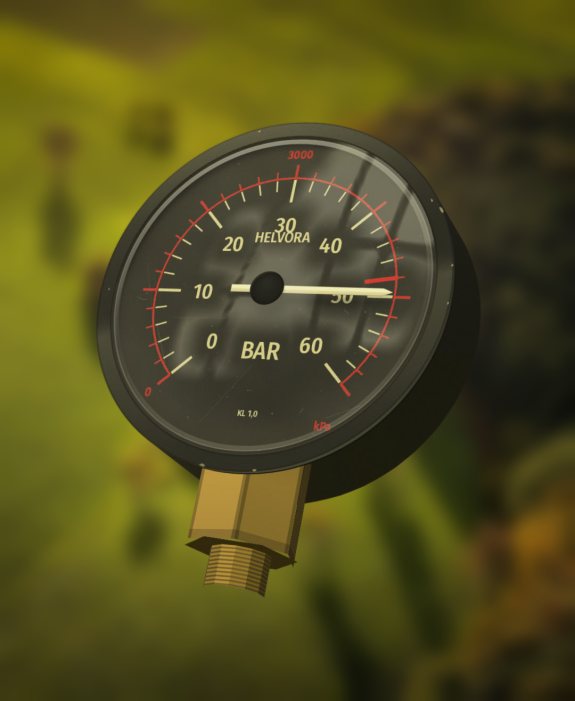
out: 50,bar
